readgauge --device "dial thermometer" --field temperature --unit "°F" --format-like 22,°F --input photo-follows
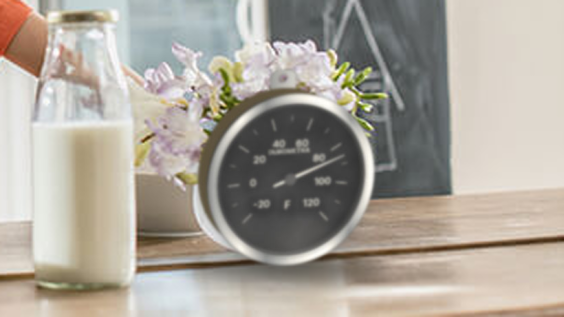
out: 85,°F
